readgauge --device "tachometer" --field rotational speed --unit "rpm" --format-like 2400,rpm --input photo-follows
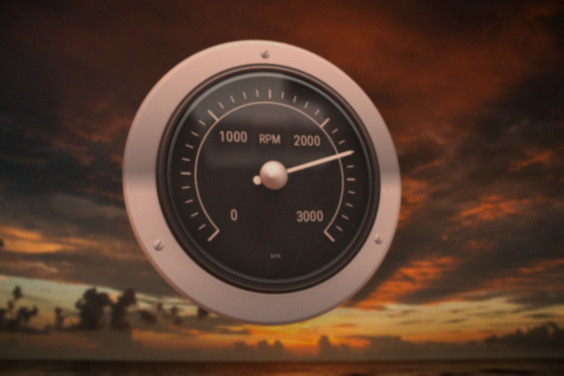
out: 2300,rpm
